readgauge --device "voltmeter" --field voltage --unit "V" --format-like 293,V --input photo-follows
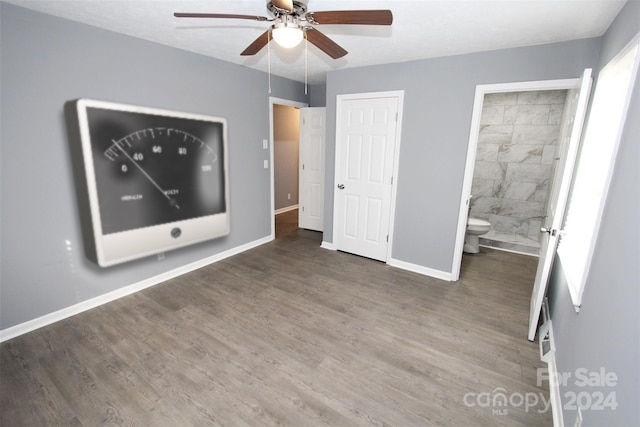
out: 30,V
